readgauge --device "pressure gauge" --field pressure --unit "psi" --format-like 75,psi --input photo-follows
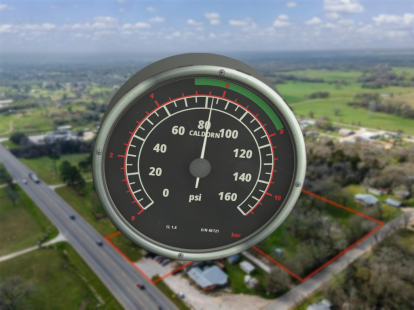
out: 82.5,psi
